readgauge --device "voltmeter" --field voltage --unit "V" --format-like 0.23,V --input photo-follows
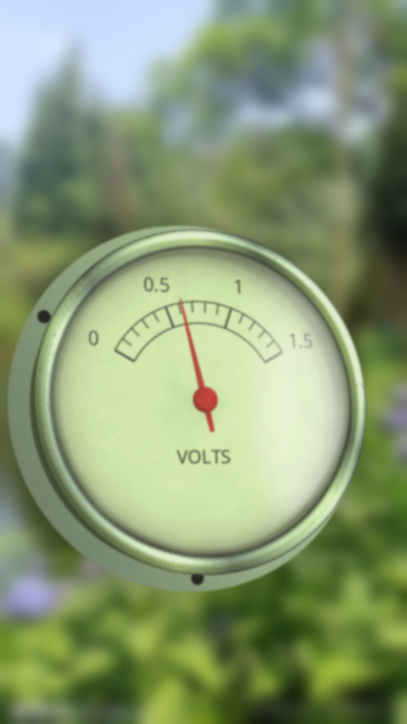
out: 0.6,V
